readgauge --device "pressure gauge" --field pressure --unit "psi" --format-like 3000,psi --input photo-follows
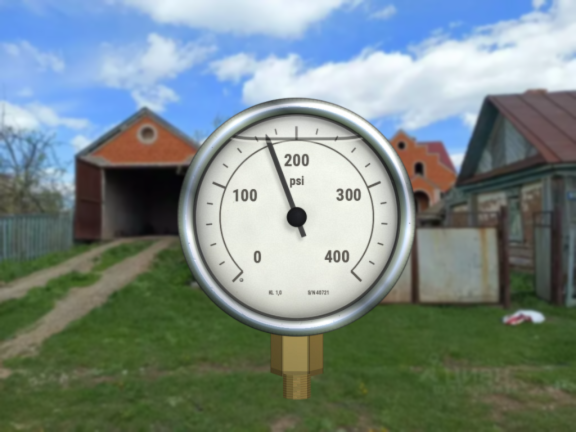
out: 170,psi
